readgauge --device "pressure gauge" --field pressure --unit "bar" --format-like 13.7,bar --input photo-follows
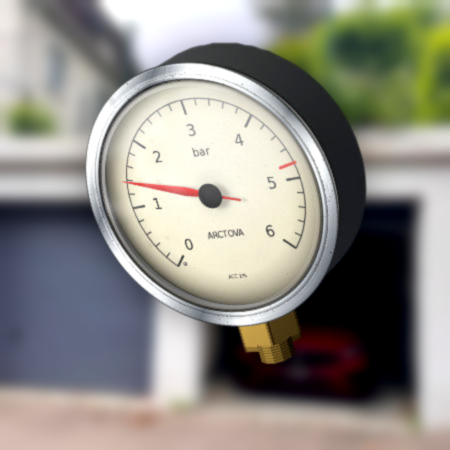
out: 1.4,bar
